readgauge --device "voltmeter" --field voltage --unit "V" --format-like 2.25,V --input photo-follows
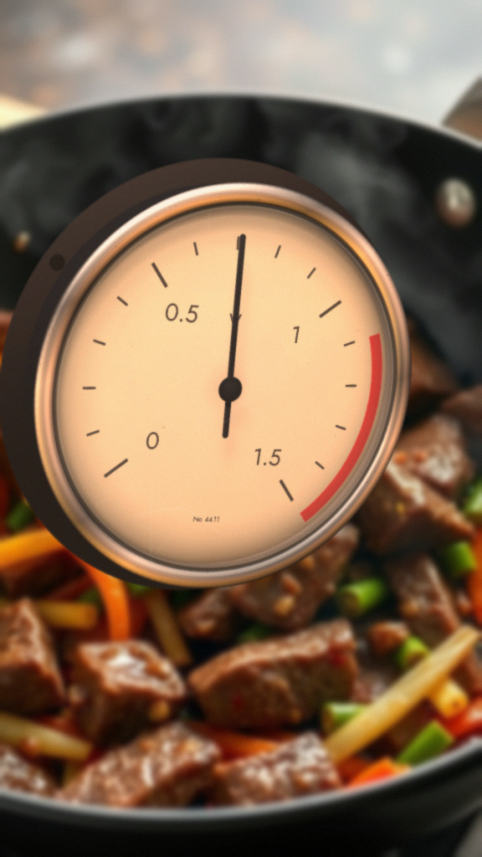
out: 0.7,V
